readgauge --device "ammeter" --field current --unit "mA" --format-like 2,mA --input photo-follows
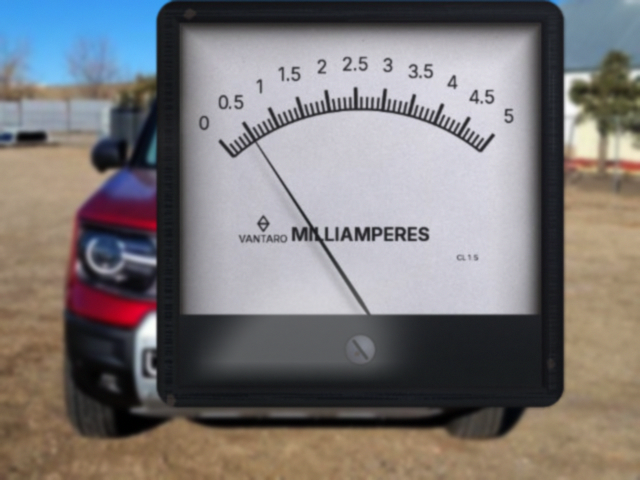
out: 0.5,mA
